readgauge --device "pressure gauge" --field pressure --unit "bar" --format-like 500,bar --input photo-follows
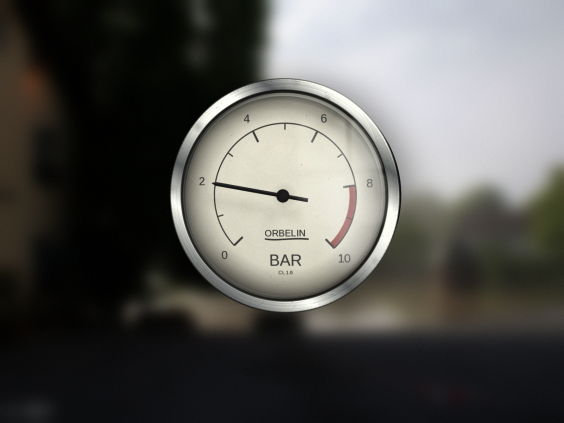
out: 2,bar
